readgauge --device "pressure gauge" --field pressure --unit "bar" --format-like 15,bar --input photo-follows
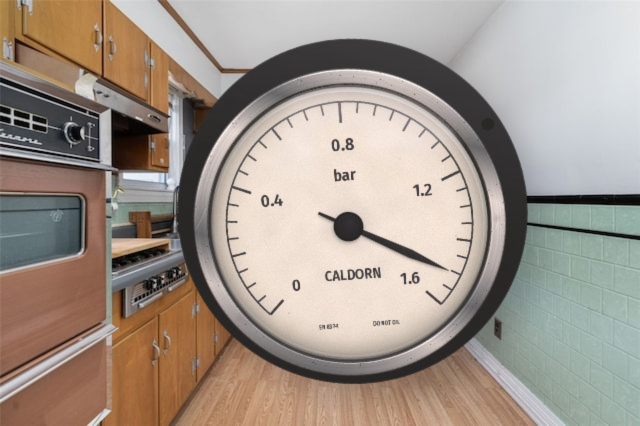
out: 1.5,bar
